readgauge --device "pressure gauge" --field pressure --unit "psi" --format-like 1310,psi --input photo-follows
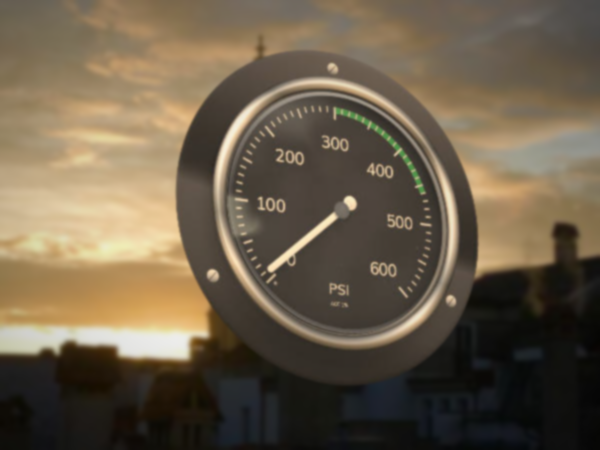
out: 10,psi
